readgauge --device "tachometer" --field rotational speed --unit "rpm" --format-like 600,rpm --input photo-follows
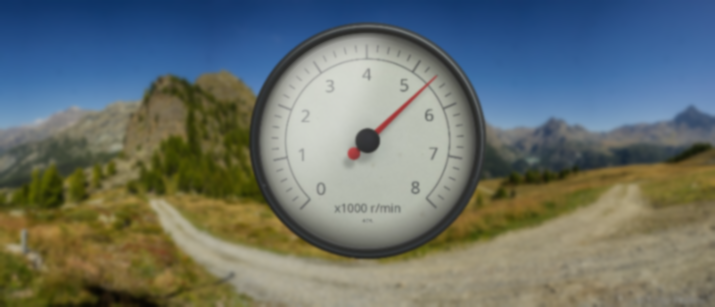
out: 5400,rpm
